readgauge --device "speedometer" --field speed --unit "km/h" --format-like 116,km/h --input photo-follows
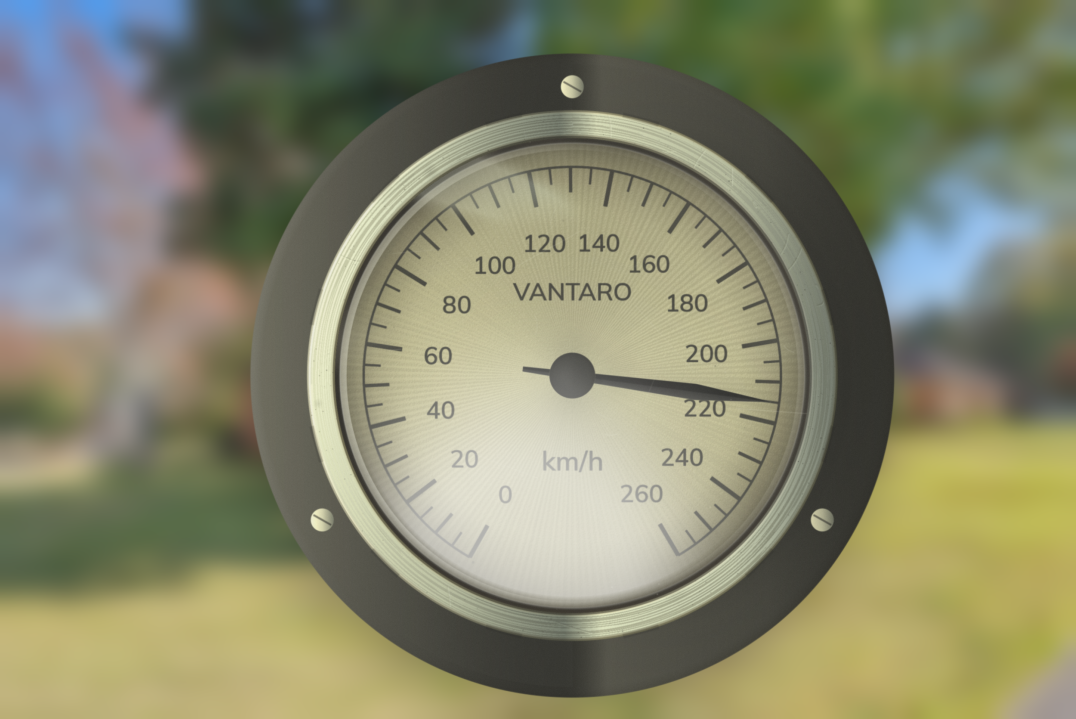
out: 215,km/h
